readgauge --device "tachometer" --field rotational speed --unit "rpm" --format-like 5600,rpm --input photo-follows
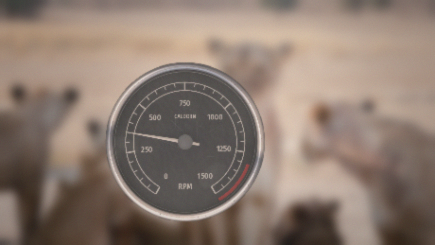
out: 350,rpm
